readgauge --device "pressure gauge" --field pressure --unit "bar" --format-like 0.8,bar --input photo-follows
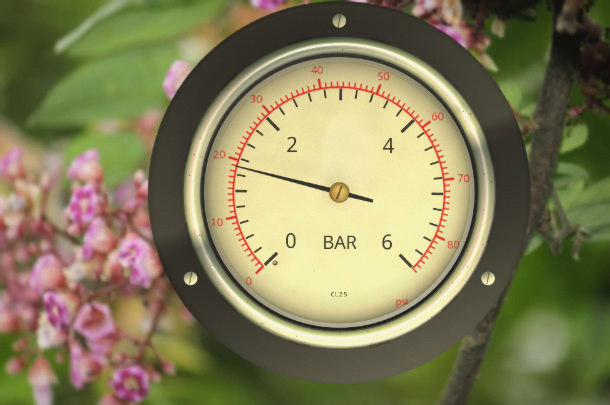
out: 1.3,bar
